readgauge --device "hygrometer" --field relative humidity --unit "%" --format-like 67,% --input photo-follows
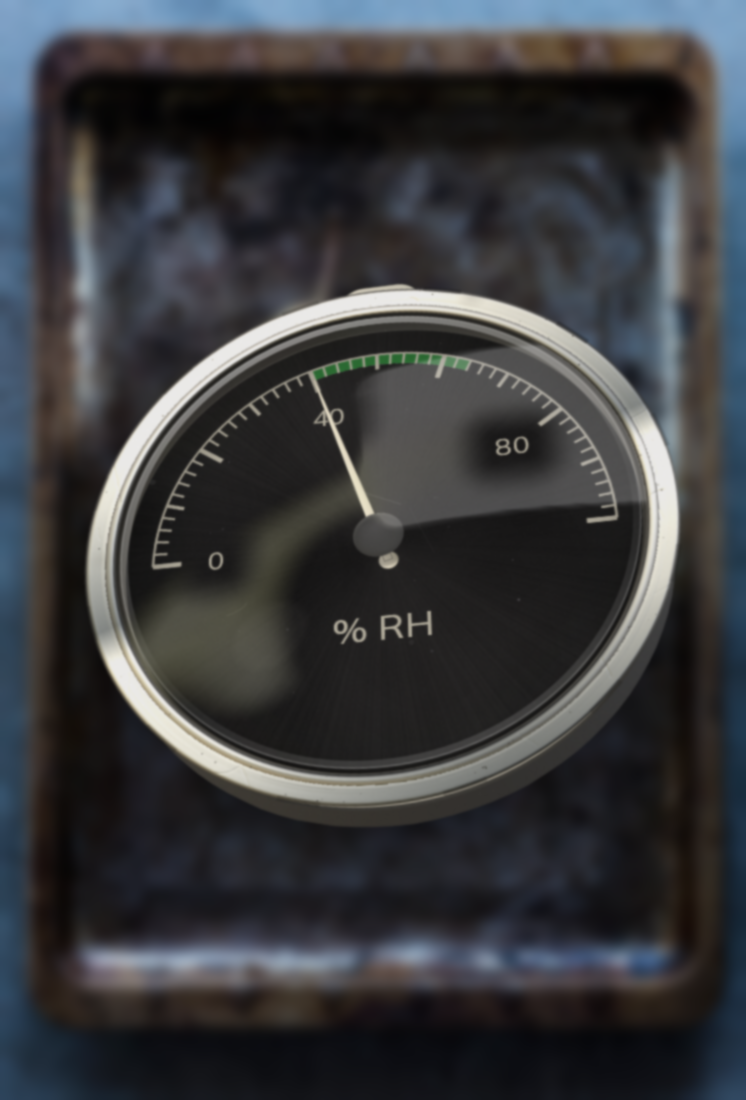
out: 40,%
